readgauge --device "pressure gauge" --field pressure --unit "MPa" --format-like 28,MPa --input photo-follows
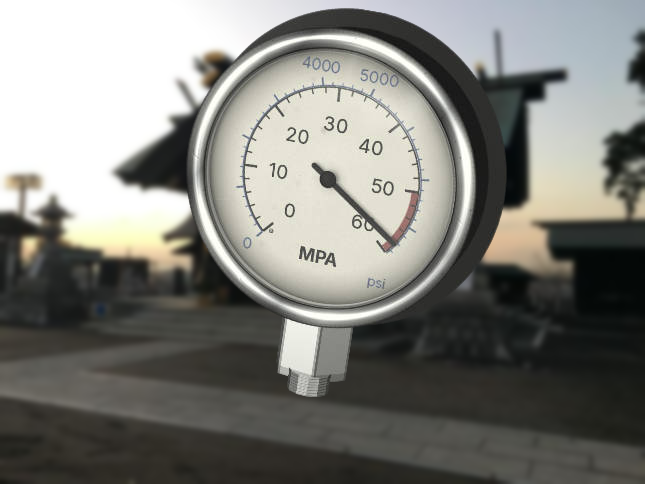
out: 58,MPa
